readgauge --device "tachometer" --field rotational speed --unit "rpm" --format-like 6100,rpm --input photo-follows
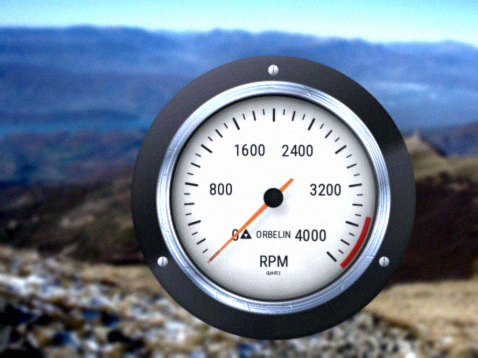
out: 0,rpm
